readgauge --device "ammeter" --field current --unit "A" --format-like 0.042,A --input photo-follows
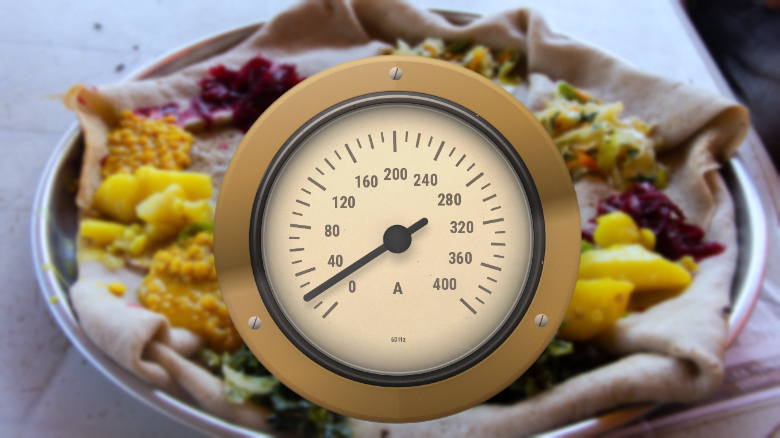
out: 20,A
